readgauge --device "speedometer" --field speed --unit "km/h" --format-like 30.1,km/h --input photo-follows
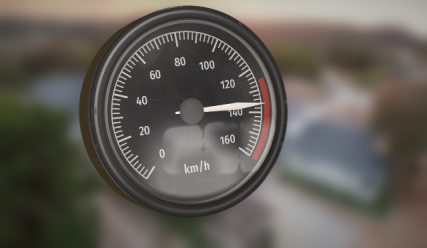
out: 136,km/h
